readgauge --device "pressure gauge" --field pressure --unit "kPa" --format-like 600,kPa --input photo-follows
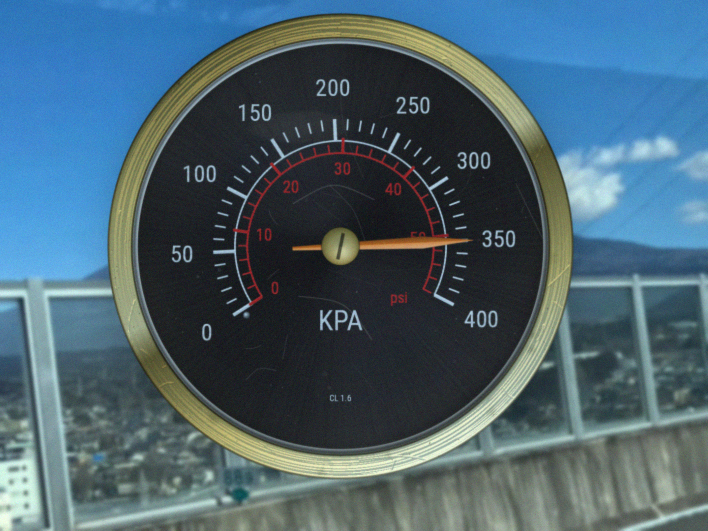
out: 350,kPa
